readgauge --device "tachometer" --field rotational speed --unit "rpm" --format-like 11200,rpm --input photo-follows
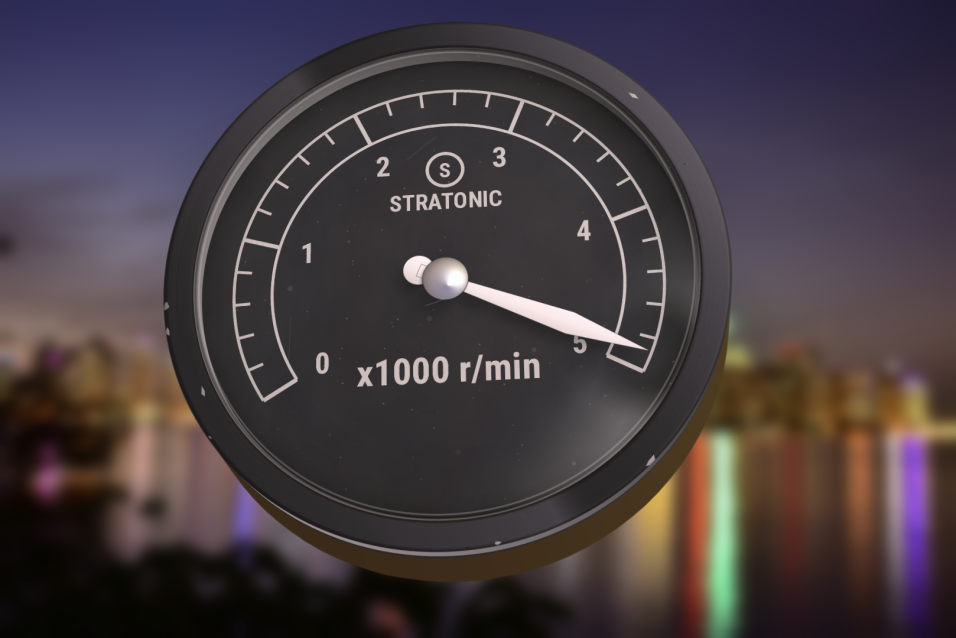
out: 4900,rpm
